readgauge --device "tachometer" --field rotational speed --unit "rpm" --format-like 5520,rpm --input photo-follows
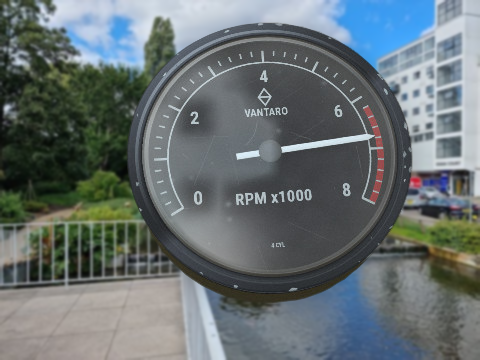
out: 6800,rpm
